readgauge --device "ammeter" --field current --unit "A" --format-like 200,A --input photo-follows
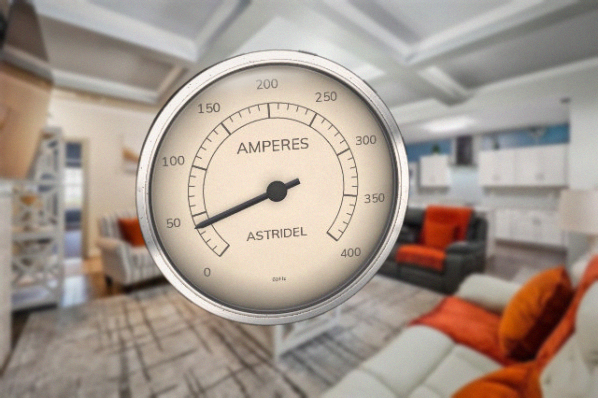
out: 40,A
